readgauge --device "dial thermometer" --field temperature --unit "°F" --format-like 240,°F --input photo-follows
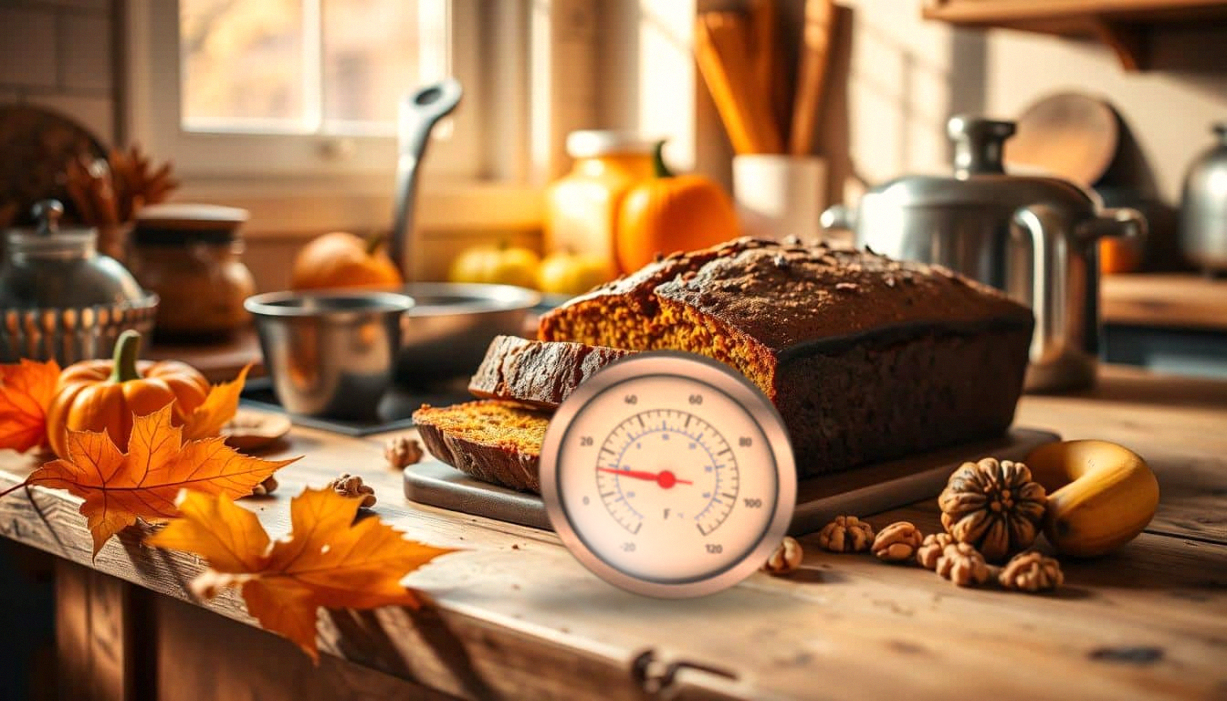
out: 12,°F
